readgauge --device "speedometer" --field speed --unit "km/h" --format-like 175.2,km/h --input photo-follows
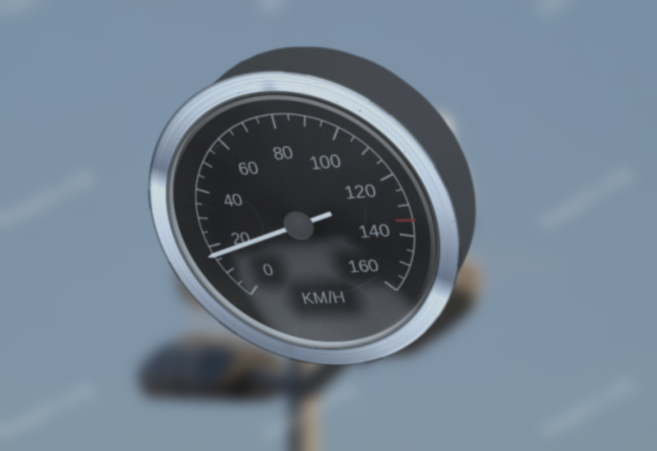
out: 17.5,km/h
